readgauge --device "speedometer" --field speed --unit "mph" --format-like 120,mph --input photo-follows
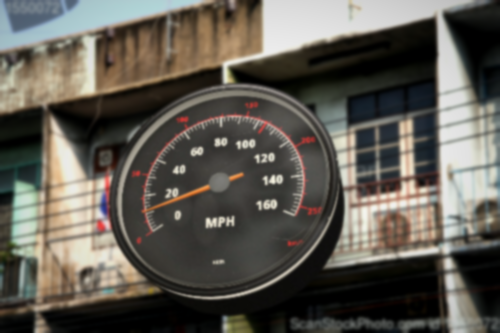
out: 10,mph
